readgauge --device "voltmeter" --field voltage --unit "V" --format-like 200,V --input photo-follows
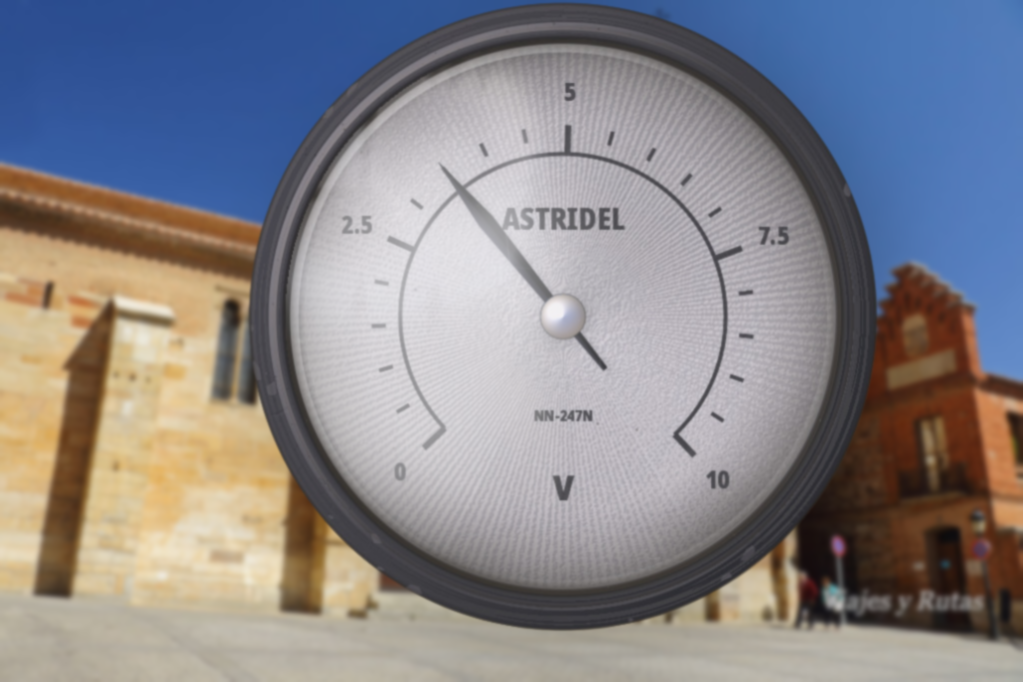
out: 3.5,V
